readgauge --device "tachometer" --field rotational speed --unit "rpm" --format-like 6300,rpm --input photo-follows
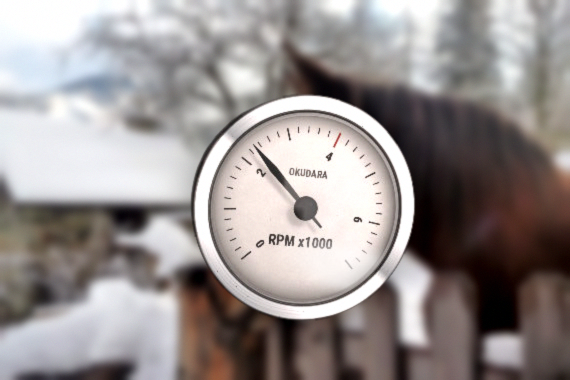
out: 2300,rpm
